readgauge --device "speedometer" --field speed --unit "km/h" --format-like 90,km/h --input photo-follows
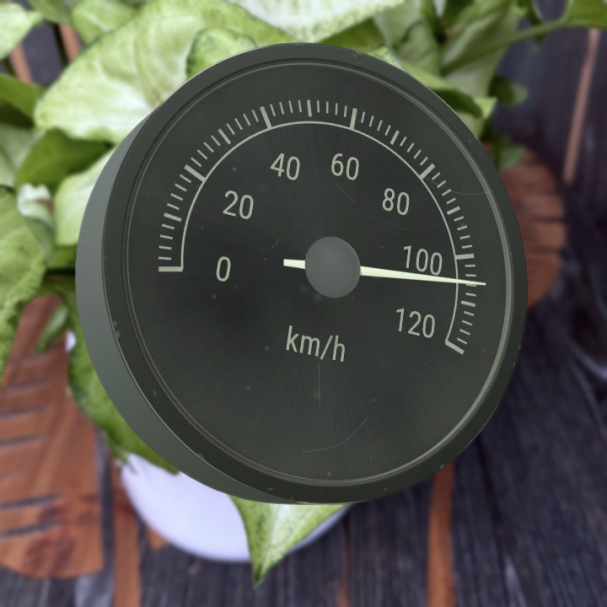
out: 106,km/h
